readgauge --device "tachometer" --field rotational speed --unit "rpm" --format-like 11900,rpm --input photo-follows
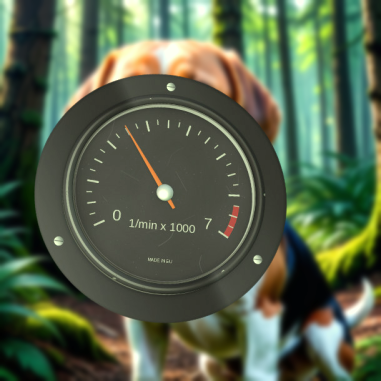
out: 2500,rpm
